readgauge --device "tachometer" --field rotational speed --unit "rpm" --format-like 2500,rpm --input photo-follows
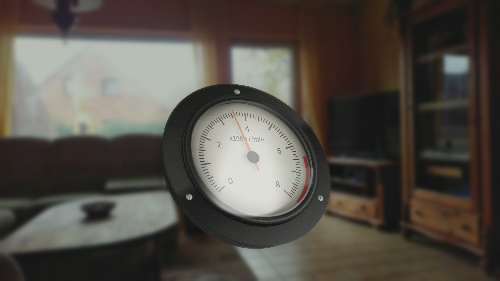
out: 3500,rpm
